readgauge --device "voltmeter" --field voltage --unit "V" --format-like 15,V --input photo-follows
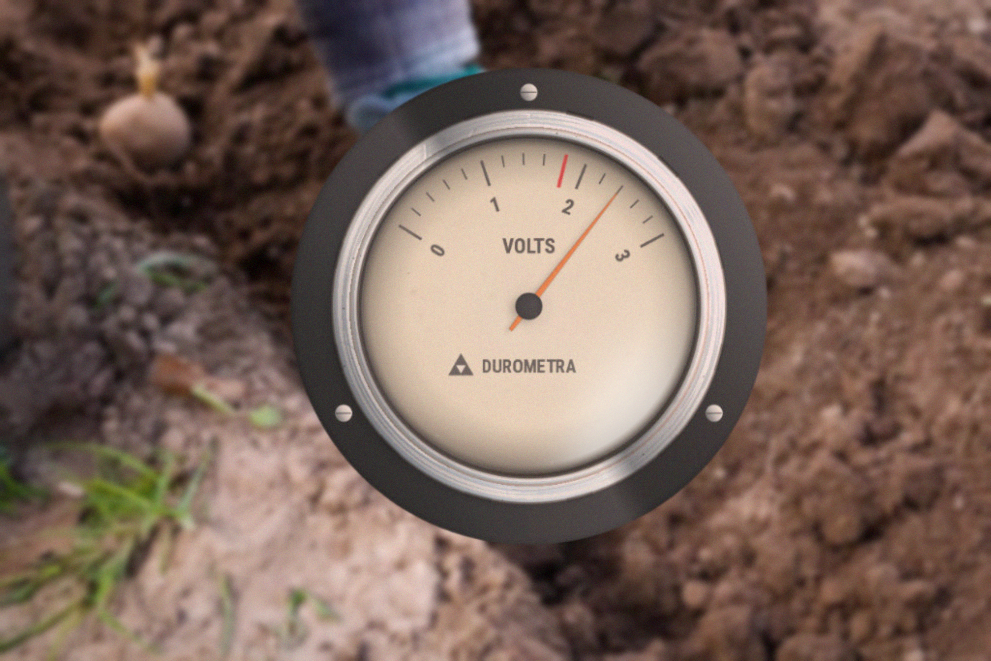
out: 2.4,V
